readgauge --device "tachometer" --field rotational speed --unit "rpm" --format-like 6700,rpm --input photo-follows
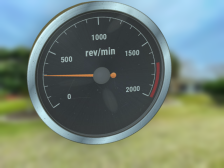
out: 300,rpm
